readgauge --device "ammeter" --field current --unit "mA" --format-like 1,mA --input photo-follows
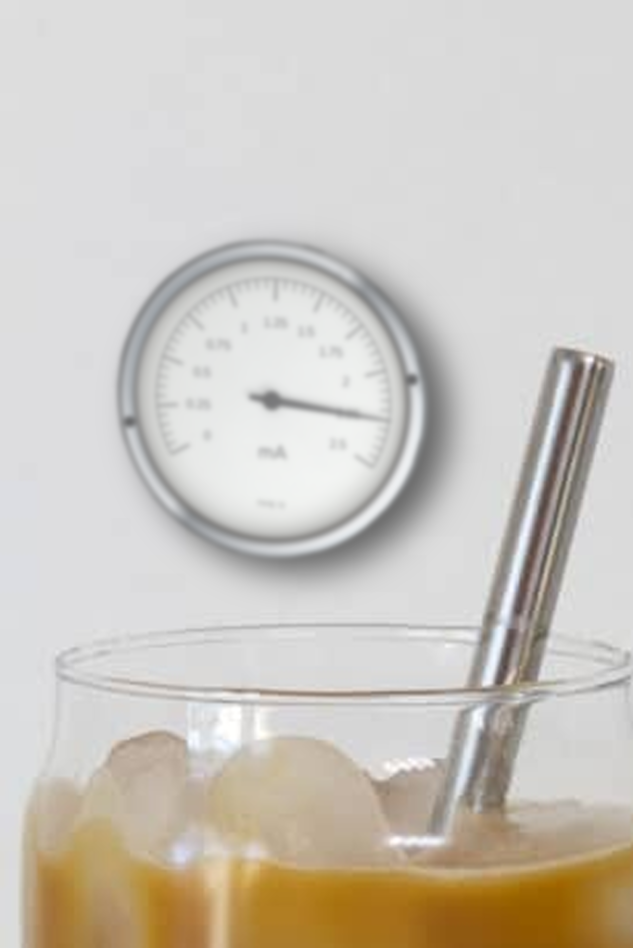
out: 2.25,mA
